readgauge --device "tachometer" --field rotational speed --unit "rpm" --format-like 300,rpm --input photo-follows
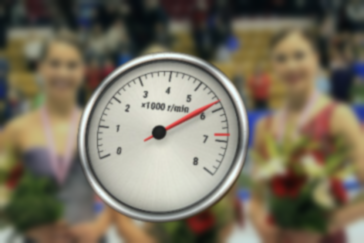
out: 5800,rpm
